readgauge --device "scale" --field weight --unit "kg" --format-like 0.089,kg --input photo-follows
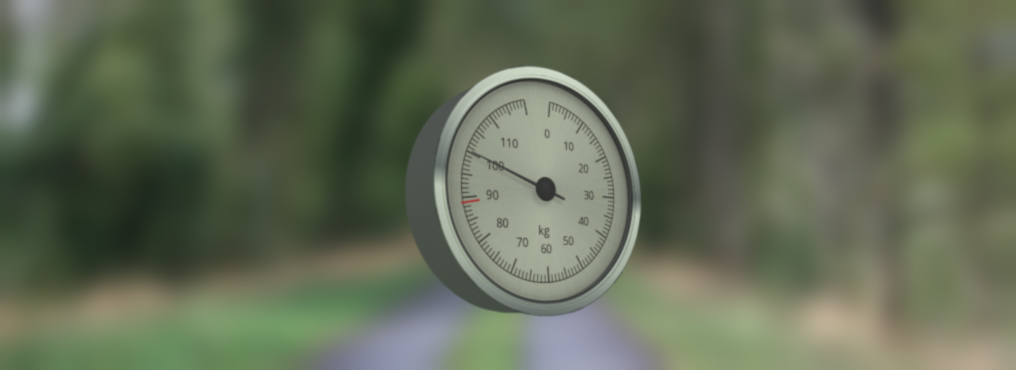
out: 100,kg
